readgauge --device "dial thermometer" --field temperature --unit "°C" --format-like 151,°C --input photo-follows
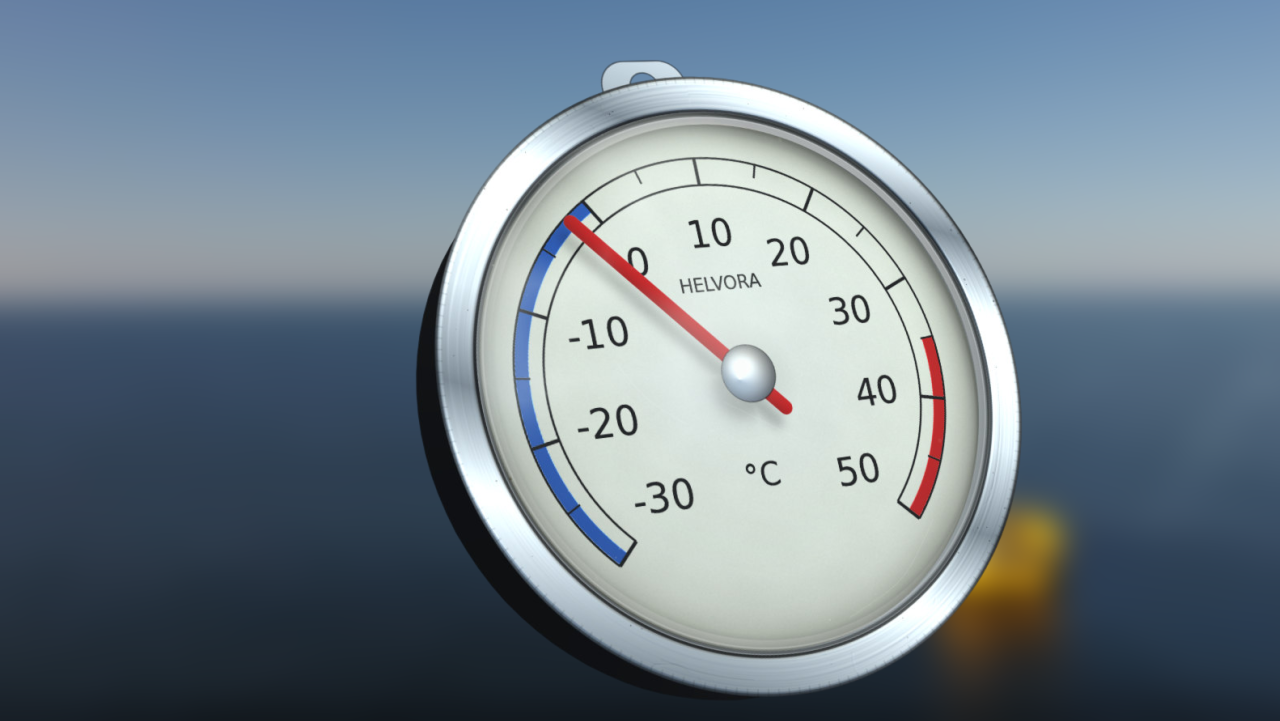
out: -2.5,°C
